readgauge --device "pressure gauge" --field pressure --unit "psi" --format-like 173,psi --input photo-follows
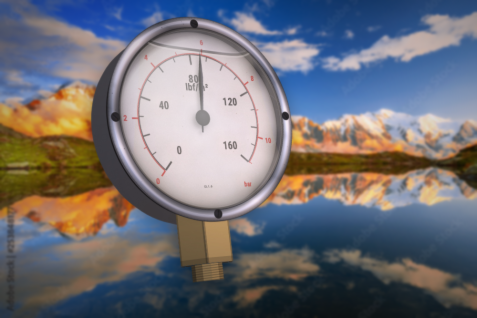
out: 85,psi
